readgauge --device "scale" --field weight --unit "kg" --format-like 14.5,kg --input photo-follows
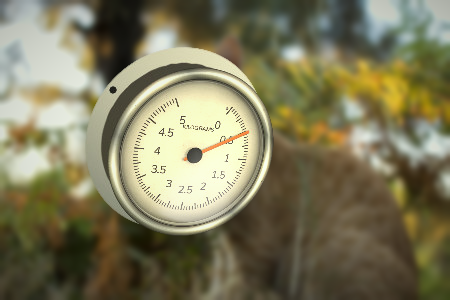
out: 0.5,kg
